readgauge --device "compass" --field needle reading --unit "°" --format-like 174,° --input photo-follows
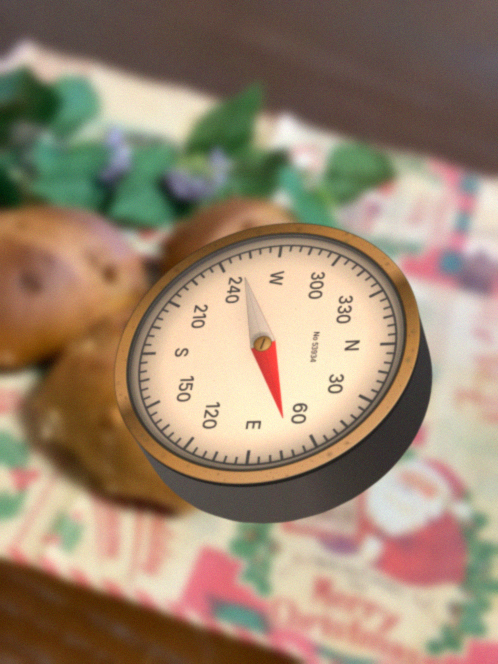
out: 70,°
